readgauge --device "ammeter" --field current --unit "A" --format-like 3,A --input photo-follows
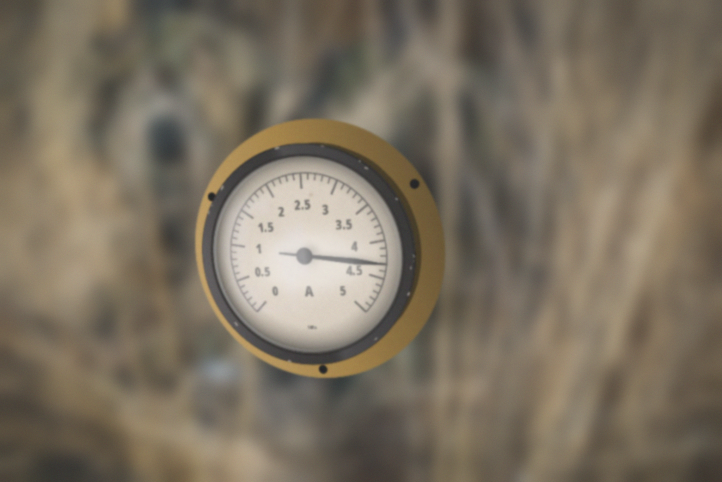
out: 4.3,A
